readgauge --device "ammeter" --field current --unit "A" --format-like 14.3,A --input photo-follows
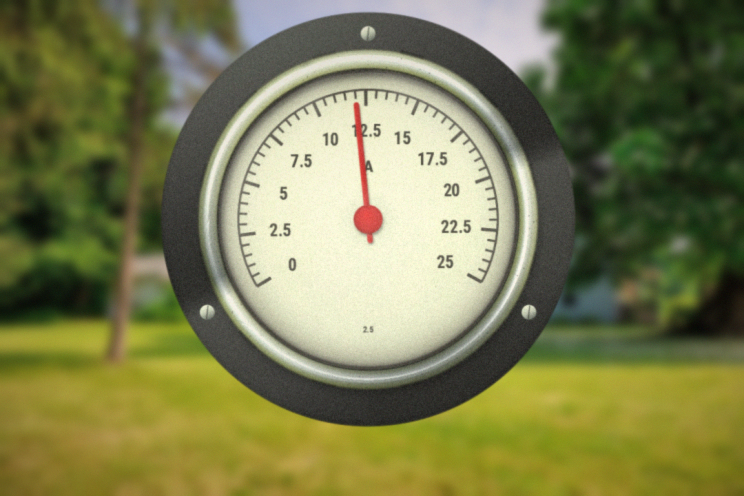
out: 12,A
